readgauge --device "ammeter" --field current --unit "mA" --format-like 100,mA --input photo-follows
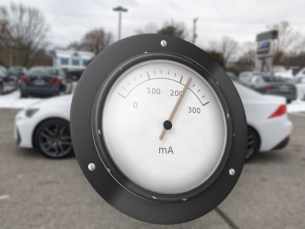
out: 220,mA
